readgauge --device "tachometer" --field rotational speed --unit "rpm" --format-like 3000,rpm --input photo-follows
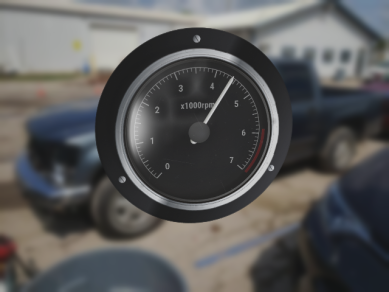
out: 4400,rpm
